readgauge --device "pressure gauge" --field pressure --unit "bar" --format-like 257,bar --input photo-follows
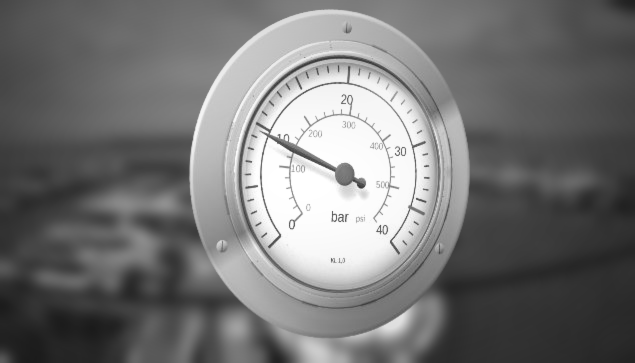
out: 9.5,bar
